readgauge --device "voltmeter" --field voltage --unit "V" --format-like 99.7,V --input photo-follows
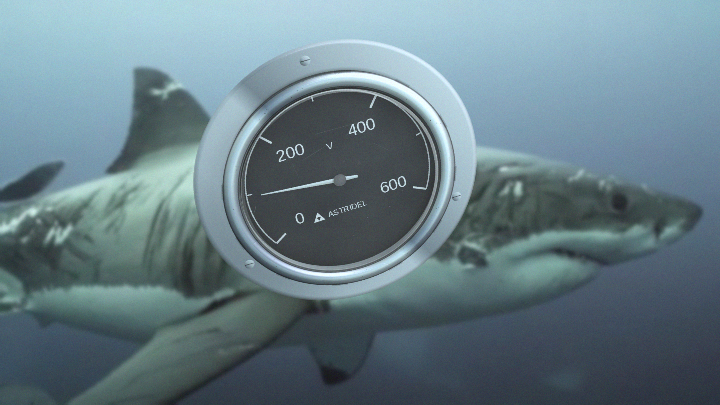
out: 100,V
